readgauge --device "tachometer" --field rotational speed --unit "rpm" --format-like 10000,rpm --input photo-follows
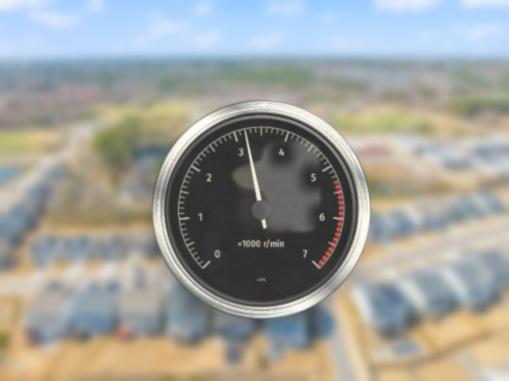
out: 3200,rpm
